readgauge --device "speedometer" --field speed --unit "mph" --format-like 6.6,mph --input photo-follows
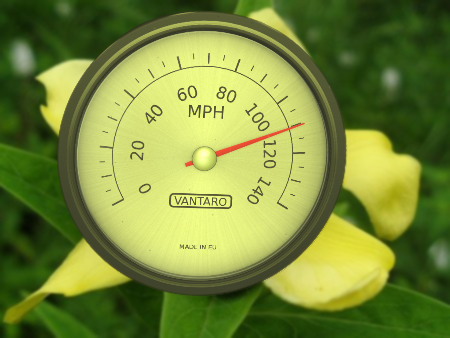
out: 110,mph
